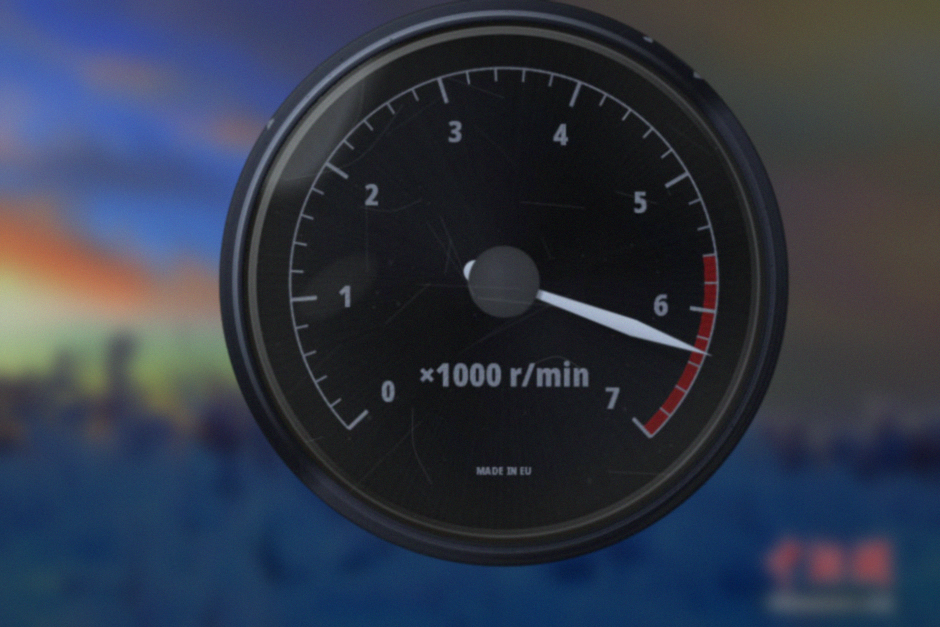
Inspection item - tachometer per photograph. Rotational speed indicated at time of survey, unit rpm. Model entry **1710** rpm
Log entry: **6300** rpm
